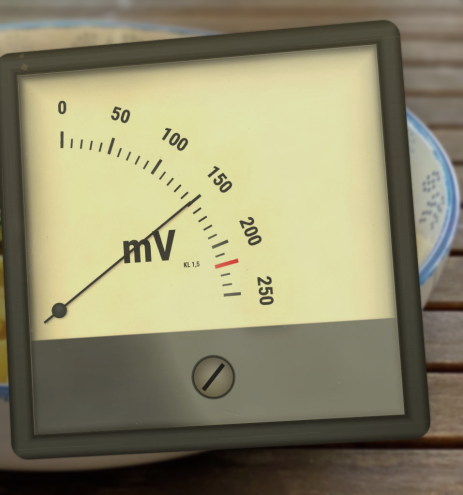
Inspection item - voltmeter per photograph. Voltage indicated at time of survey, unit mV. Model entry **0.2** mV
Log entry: **150** mV
